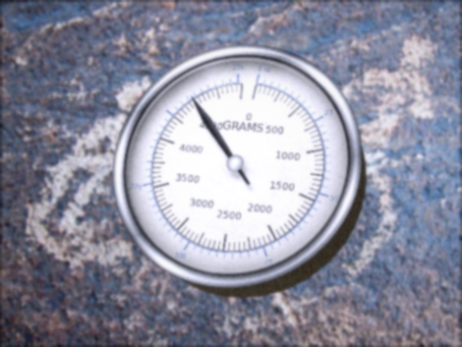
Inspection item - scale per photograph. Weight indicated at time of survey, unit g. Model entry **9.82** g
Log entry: **4500** g
